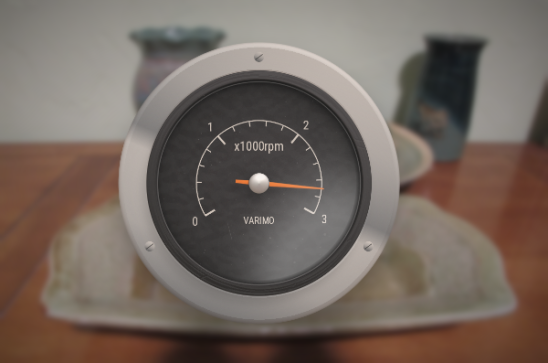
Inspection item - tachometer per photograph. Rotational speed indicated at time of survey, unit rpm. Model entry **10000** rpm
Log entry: **2700** rpm
